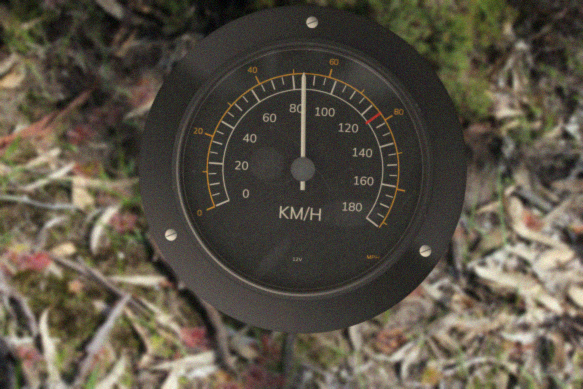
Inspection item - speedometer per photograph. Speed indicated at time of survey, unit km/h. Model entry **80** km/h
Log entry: **85** km/h
